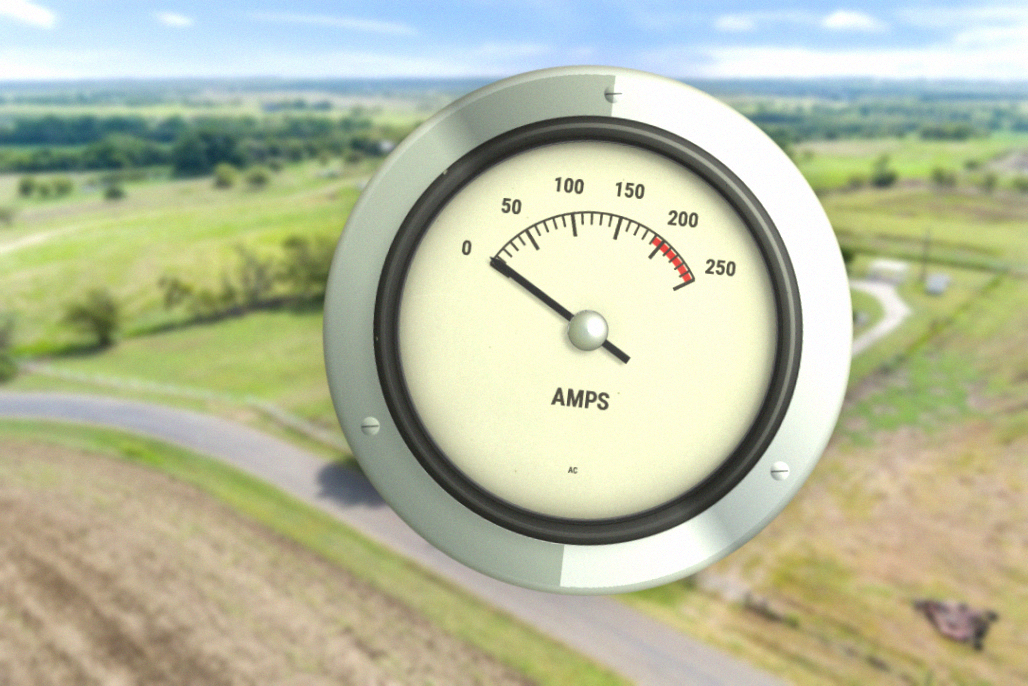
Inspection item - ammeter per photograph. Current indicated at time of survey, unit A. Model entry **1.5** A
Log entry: **5** A
